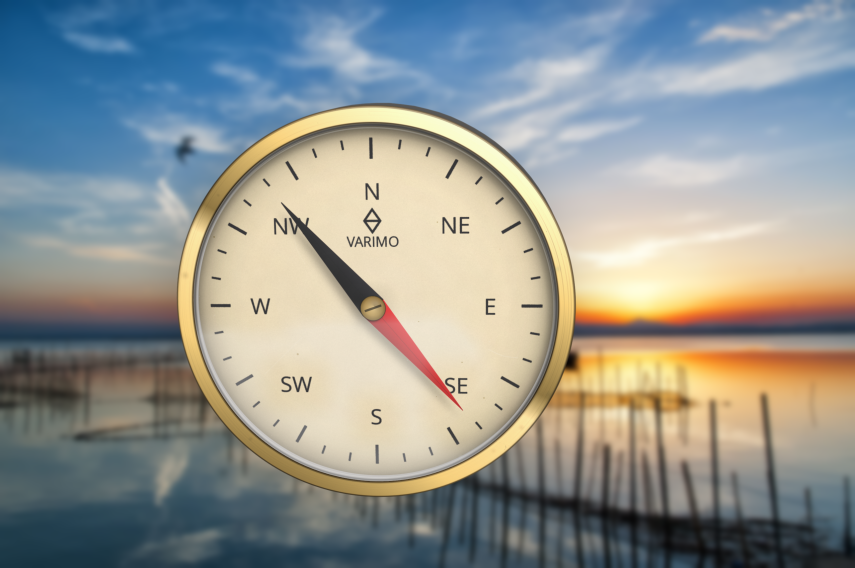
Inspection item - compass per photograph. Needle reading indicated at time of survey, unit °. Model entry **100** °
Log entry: **140** °
